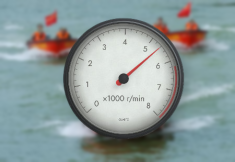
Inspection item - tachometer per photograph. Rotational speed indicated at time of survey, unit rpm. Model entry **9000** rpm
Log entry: **5400** rpm
